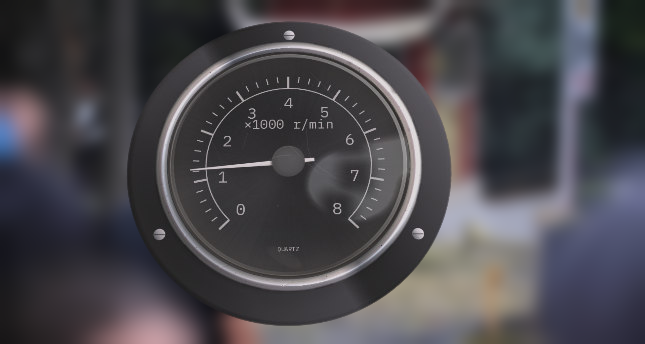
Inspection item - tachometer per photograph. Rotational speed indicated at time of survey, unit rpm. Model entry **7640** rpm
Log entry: **1200** rpm
